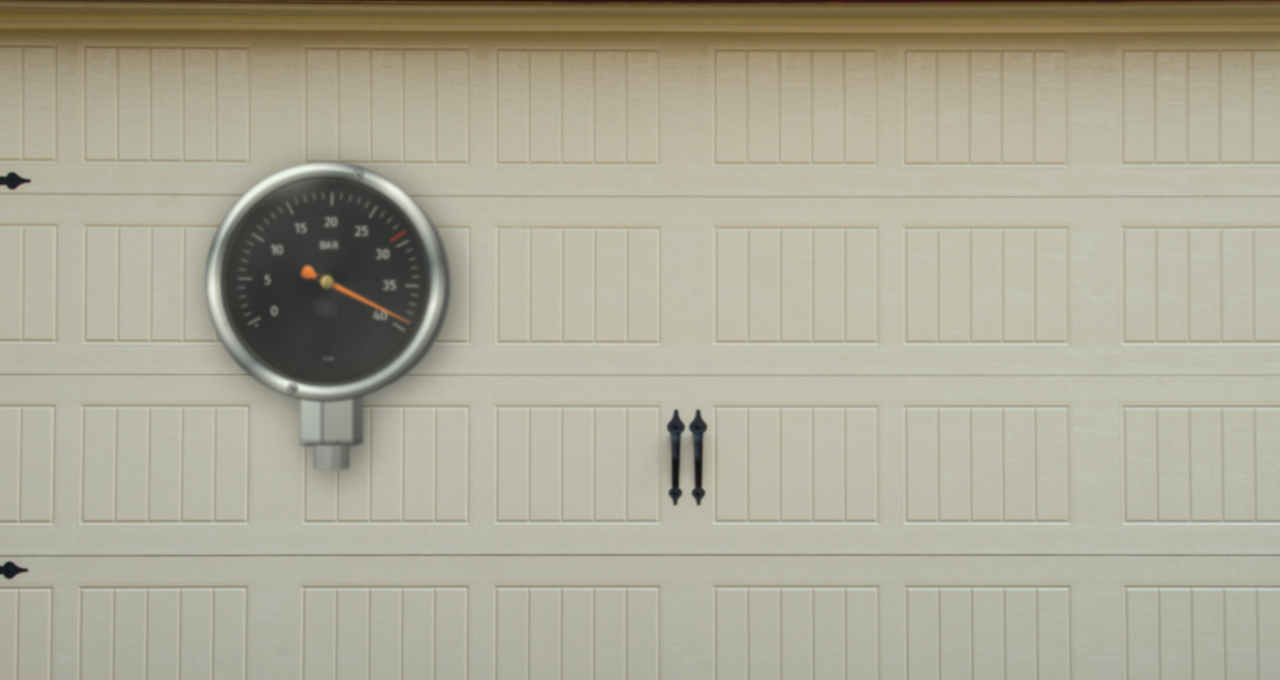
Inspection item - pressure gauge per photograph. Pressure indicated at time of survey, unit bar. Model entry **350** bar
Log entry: **39** bar
